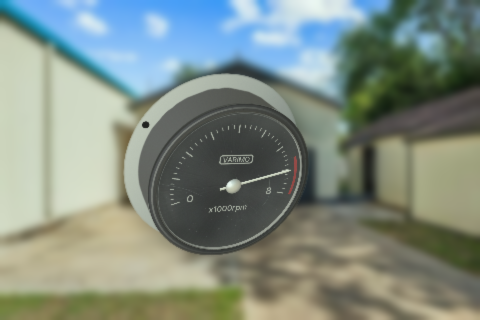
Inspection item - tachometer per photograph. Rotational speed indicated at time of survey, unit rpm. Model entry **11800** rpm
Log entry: **7000** rpm
